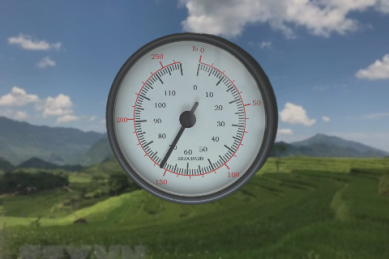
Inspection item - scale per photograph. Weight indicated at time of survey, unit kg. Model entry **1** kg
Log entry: **70** kg
